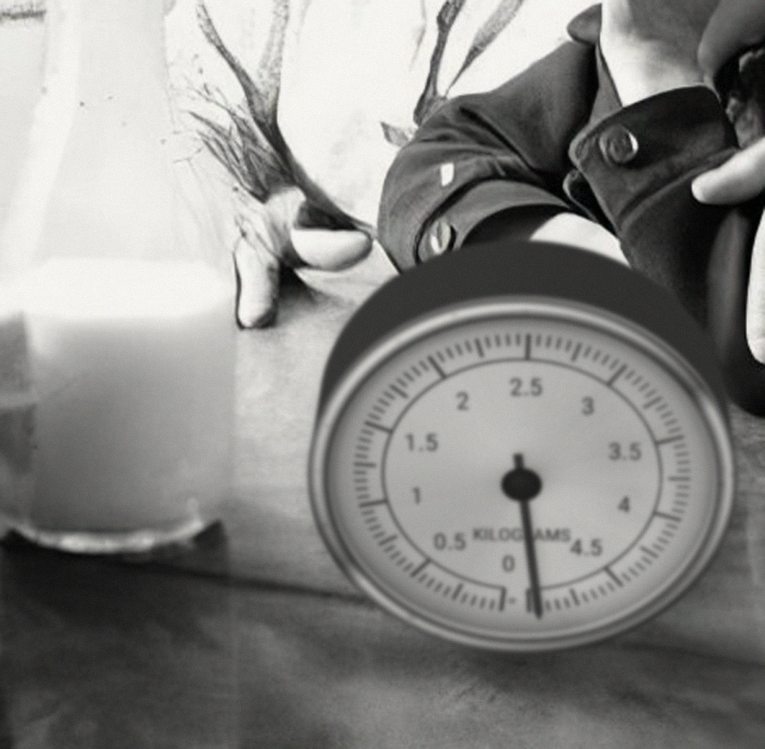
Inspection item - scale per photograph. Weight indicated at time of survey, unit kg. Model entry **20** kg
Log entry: **4.95** kg
